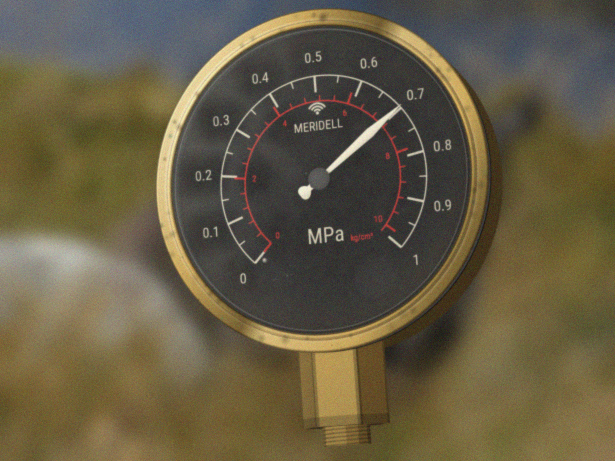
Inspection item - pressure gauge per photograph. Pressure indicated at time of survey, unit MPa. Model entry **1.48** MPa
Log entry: **0.7** MPa
